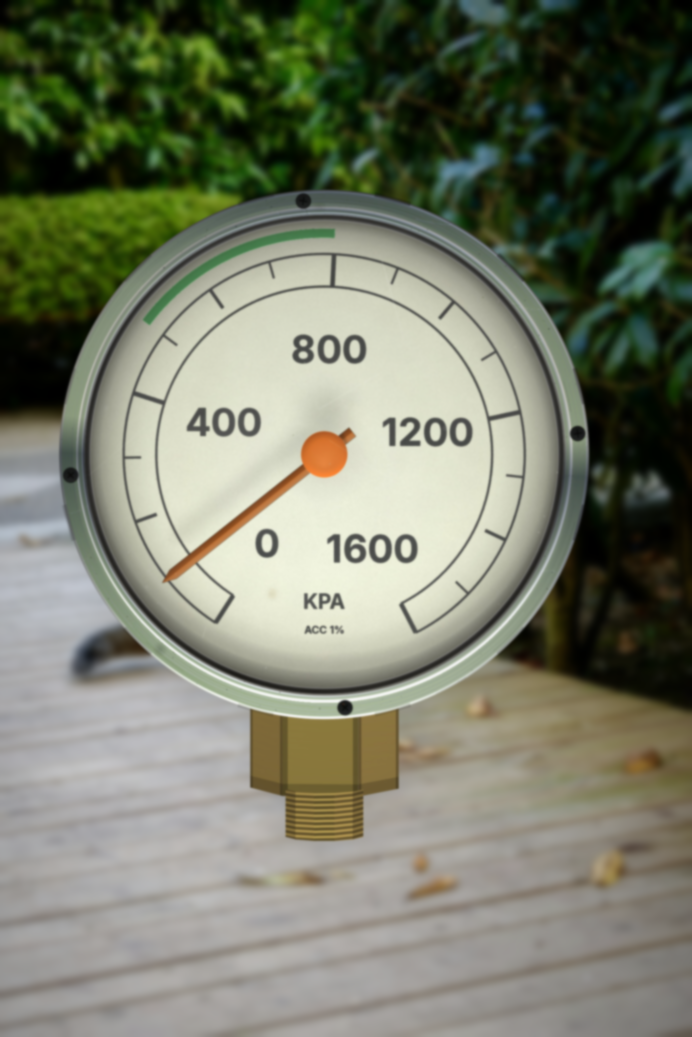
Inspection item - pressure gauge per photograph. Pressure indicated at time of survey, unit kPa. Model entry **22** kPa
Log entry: **100** kPa
